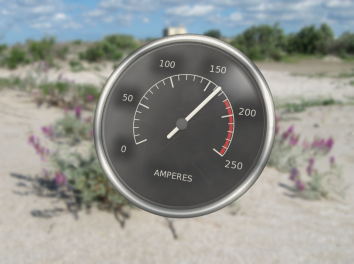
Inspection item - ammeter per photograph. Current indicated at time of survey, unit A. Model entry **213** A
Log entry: **165** A
